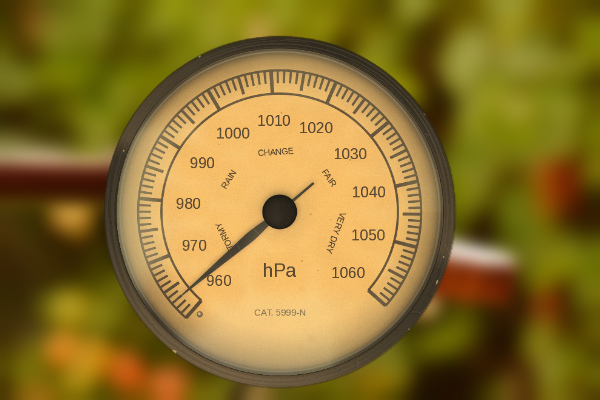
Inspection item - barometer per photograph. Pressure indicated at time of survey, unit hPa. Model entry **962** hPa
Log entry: **963** hPa
